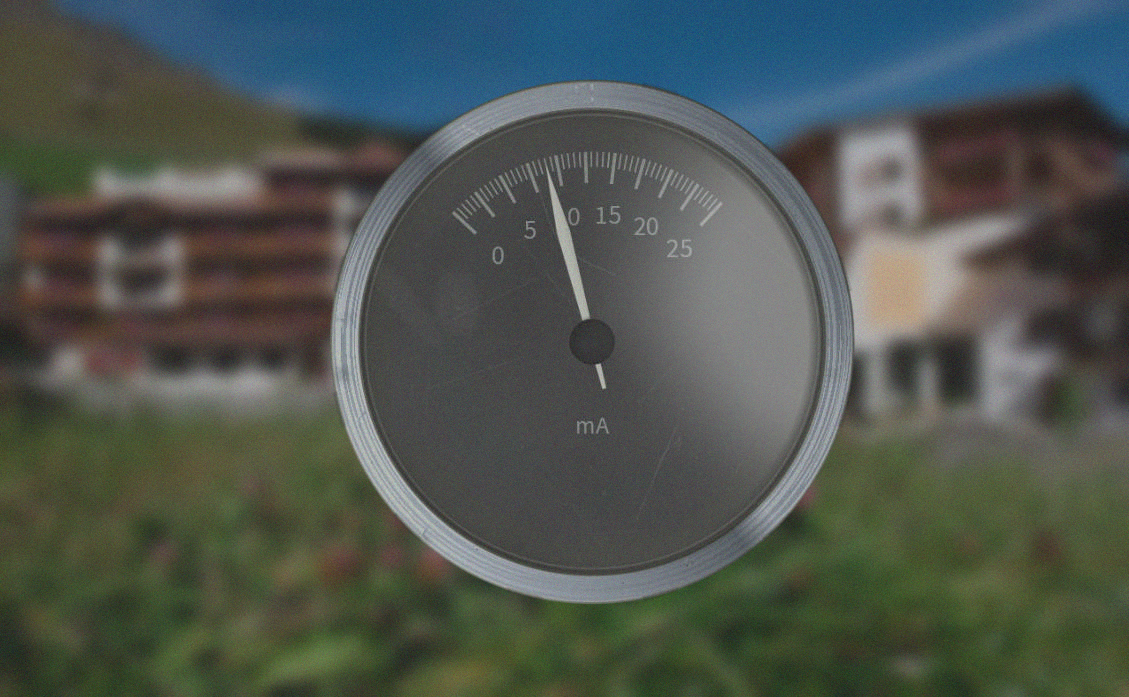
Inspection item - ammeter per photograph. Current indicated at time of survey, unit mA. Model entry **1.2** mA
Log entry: **9** mA
